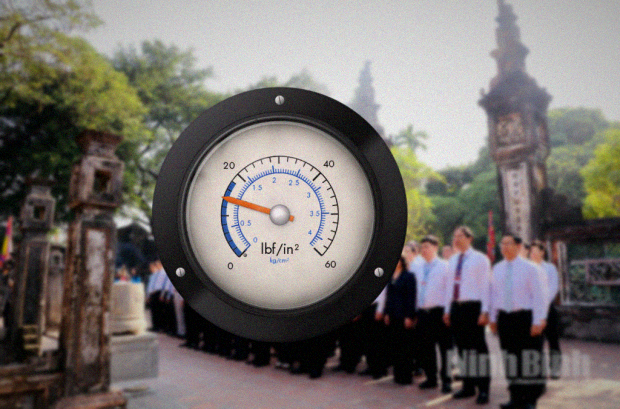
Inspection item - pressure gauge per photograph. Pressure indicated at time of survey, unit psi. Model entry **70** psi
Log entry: **14** psi
